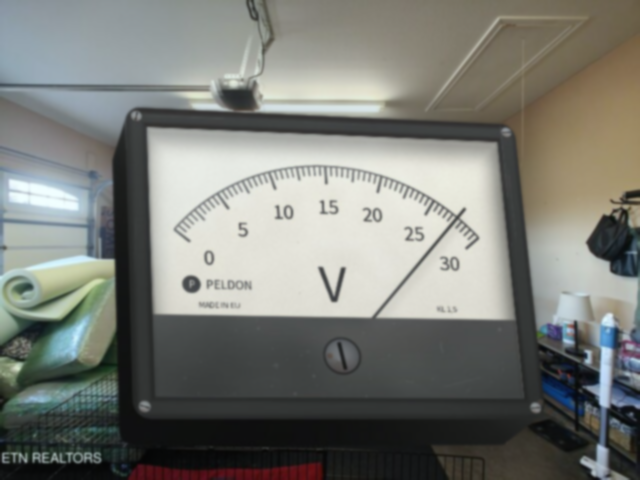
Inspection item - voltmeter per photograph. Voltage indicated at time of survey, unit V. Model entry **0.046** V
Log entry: **27.5** V
